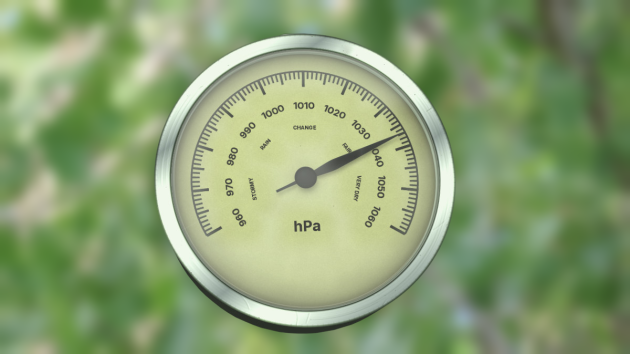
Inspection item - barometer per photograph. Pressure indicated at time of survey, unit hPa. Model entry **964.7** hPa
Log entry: **1037** hPa
